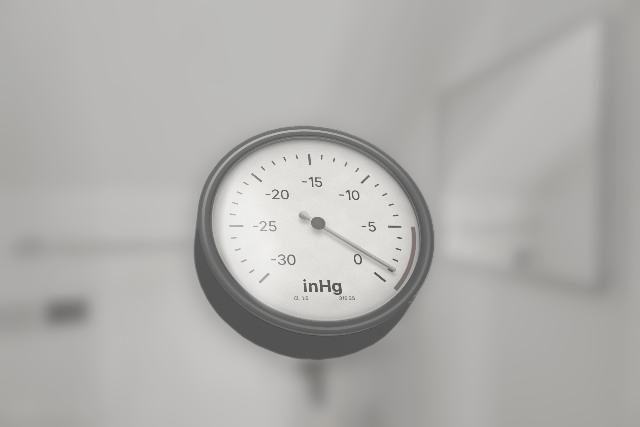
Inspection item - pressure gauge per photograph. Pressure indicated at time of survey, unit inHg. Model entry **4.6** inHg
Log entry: **-1** inHg
